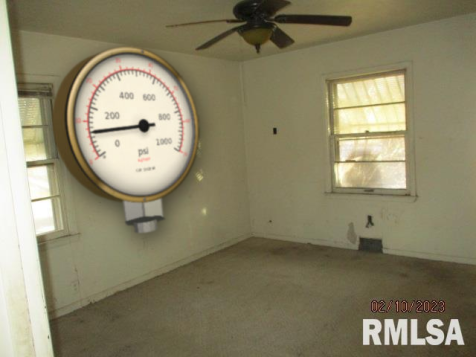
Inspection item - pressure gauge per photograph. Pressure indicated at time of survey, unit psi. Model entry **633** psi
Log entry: **100** psi
